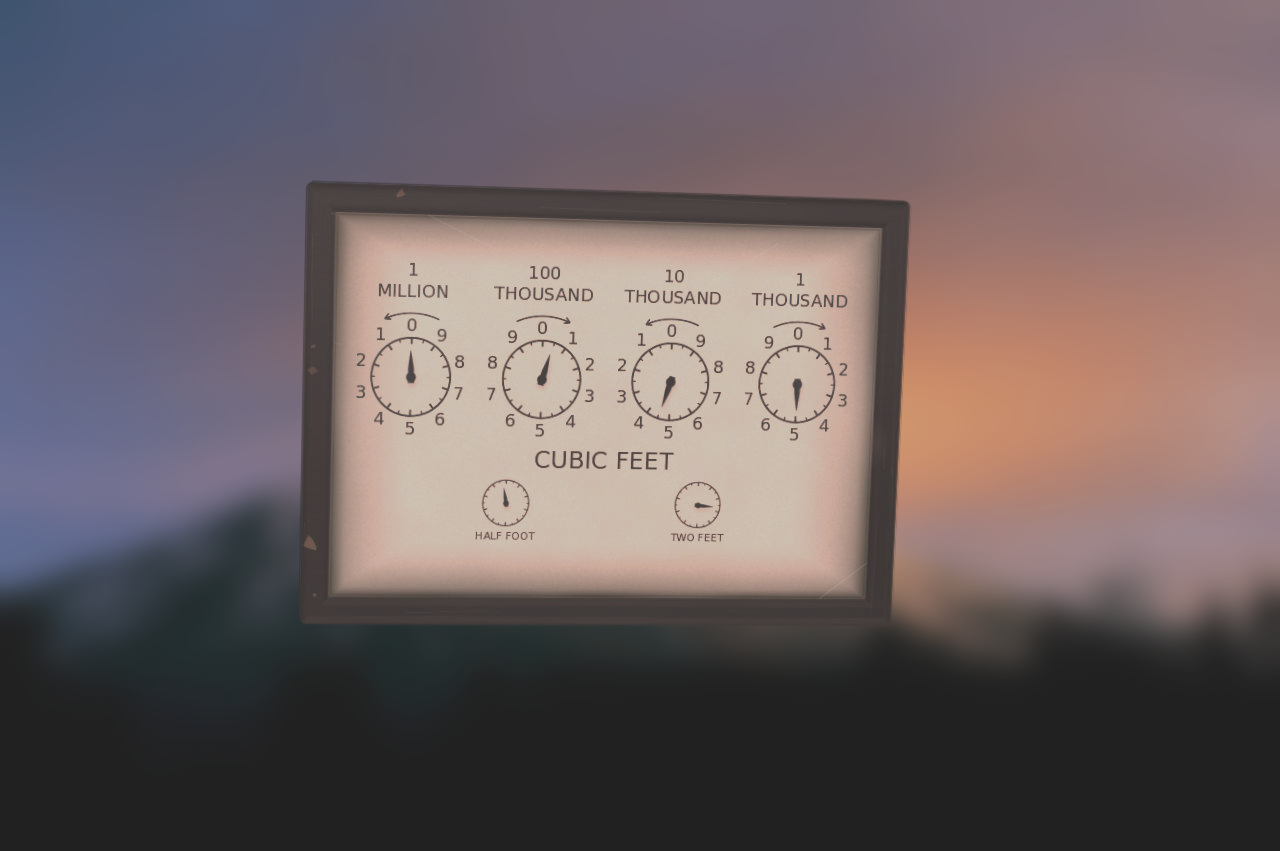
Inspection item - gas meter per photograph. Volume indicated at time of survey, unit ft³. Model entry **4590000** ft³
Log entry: **4500** ft³
